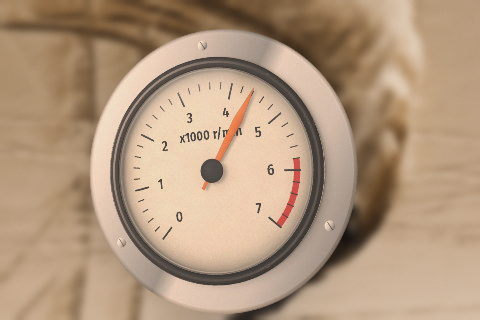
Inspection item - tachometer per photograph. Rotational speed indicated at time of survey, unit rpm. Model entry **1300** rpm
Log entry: **4400** rpm
